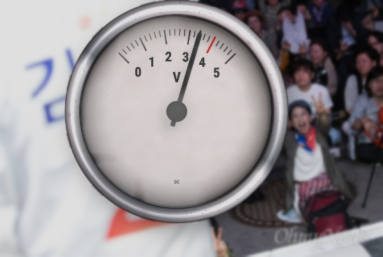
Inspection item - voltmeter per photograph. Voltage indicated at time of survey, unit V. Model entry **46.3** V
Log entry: **3.4** V
